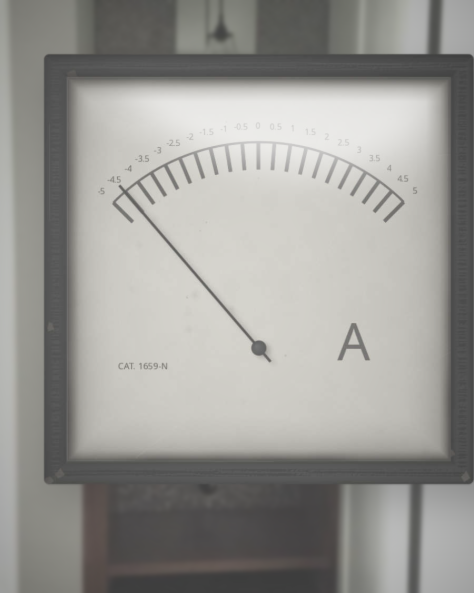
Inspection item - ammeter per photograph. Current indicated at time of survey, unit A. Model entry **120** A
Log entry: **-4.5** A
